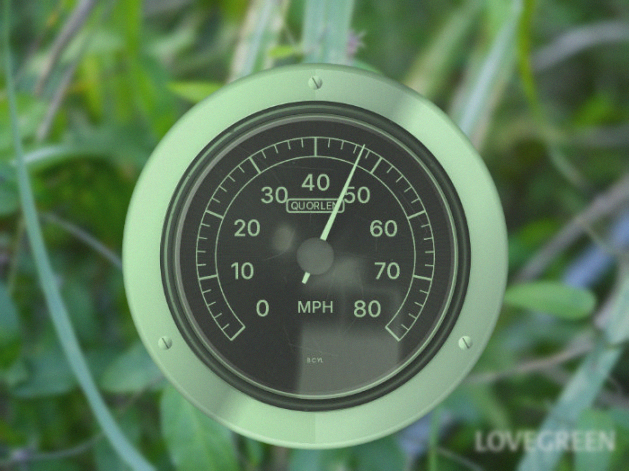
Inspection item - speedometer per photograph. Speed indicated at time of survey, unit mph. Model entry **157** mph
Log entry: **47** mph
